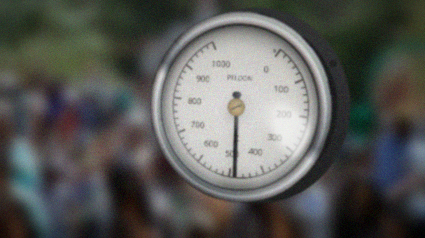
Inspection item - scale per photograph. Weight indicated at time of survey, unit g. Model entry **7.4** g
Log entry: **480** g
